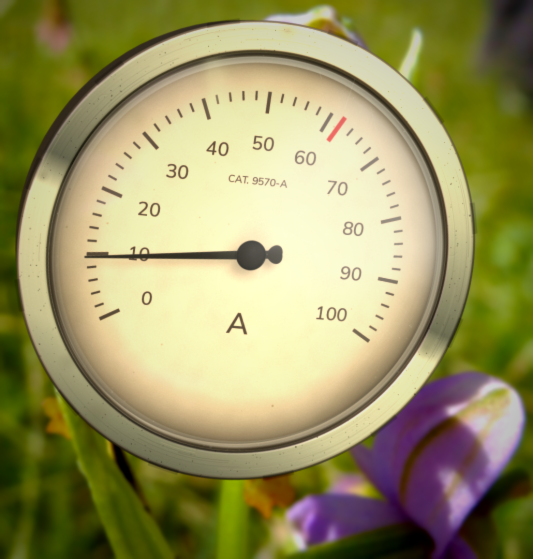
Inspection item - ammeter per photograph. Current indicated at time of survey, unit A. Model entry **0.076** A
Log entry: **10** A
